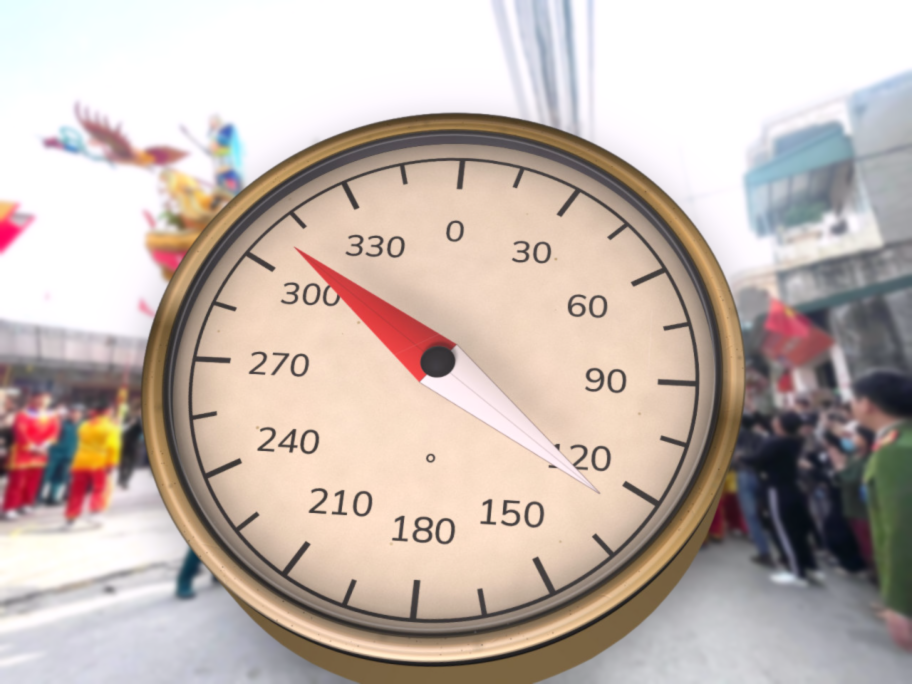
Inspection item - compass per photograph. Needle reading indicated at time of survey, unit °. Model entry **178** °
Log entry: **307.5** °
